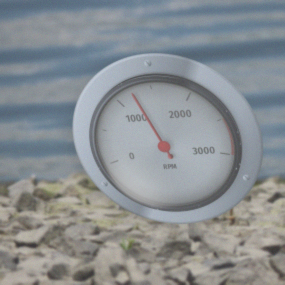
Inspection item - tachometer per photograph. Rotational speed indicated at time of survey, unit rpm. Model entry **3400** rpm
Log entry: **1250** rpm
